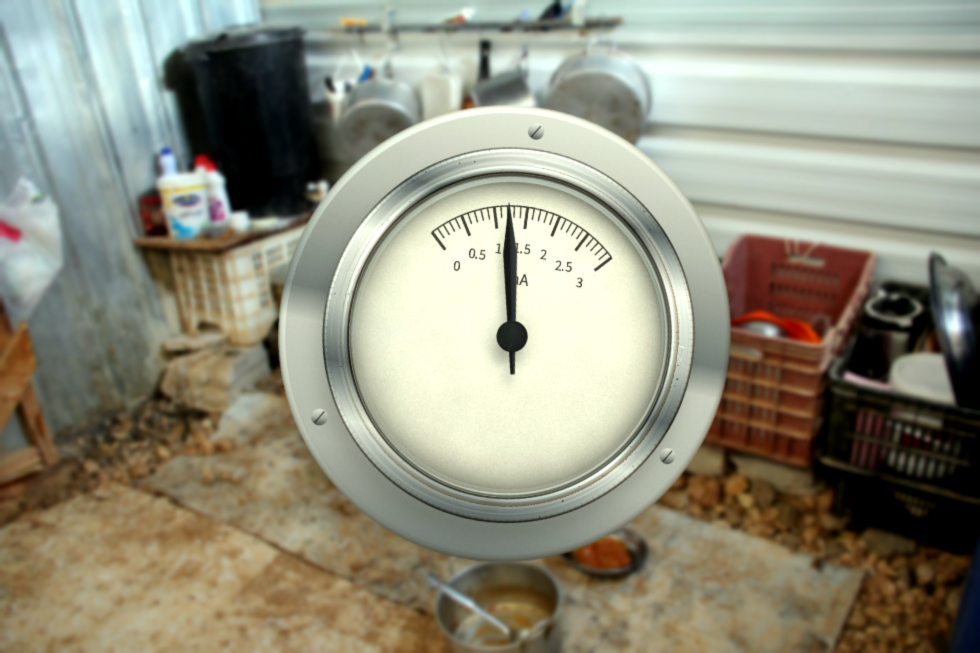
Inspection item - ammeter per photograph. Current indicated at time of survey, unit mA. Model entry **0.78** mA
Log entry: **1.2** mA
